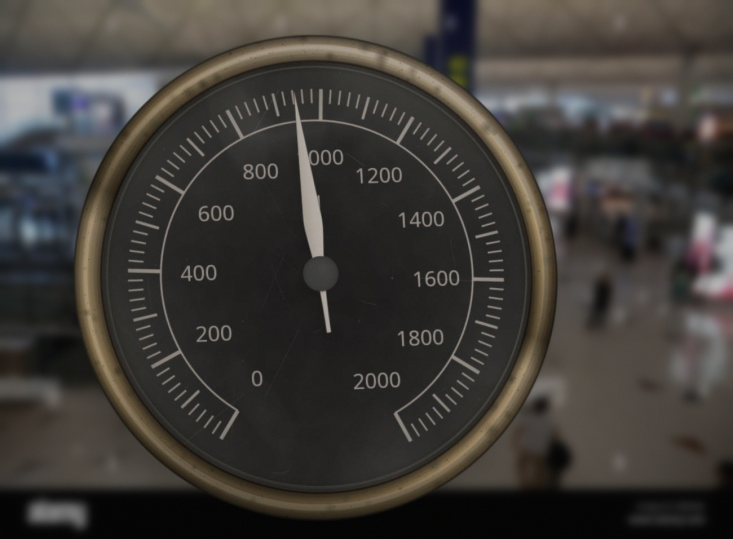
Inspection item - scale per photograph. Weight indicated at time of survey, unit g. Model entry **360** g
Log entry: **940** g
